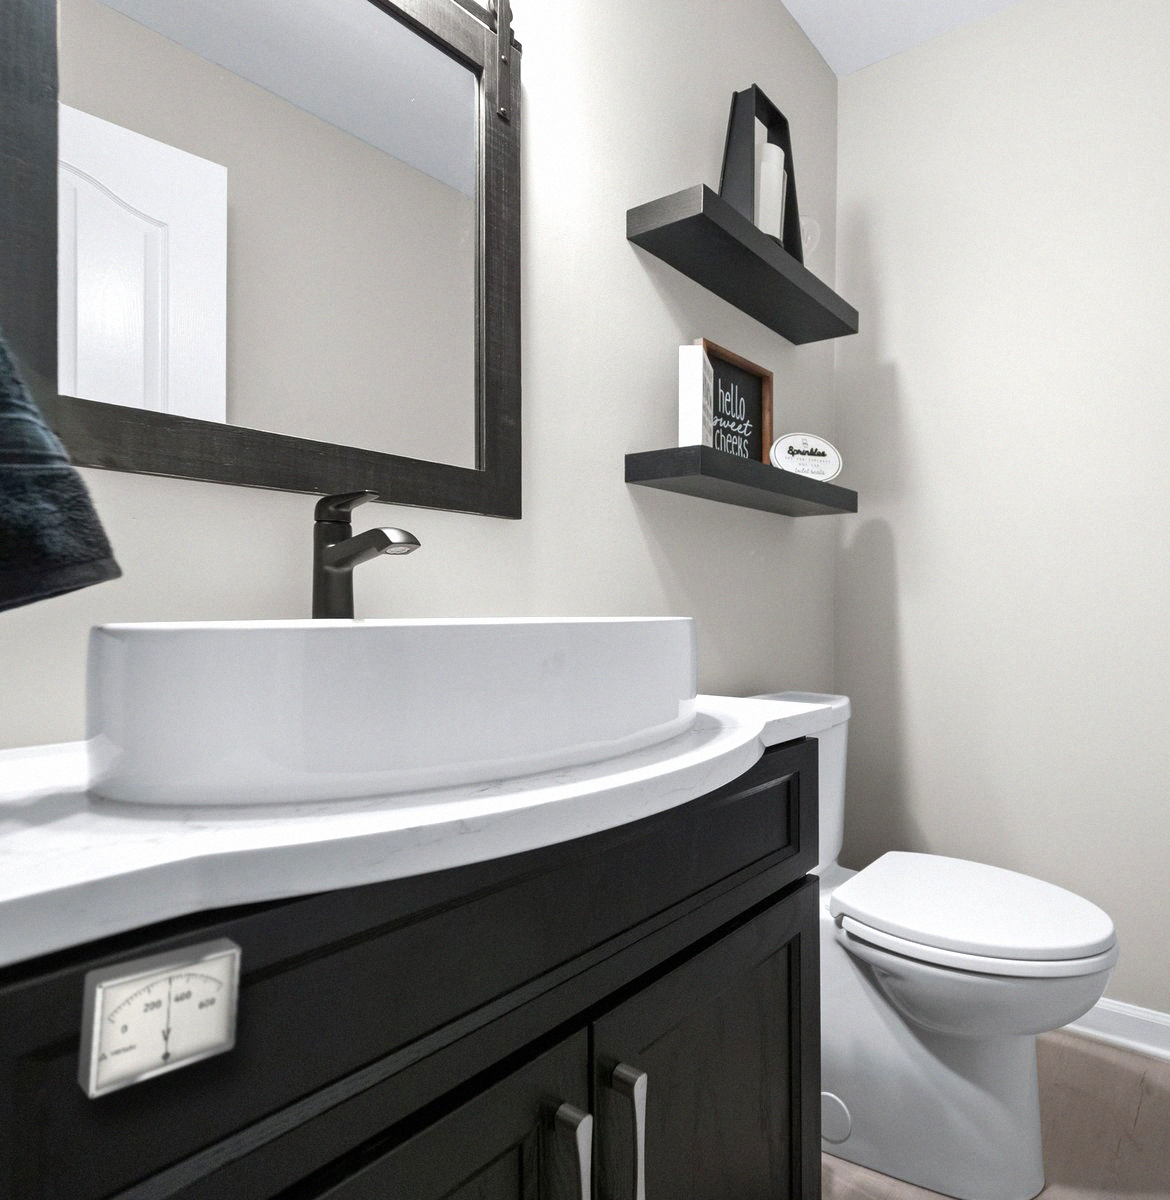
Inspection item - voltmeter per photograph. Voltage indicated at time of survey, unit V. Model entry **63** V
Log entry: **300** V
